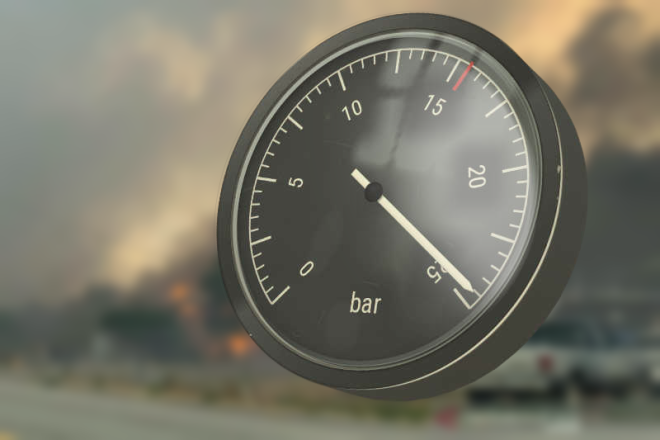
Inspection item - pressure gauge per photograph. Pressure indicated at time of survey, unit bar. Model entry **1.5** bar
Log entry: **24.5** bar
